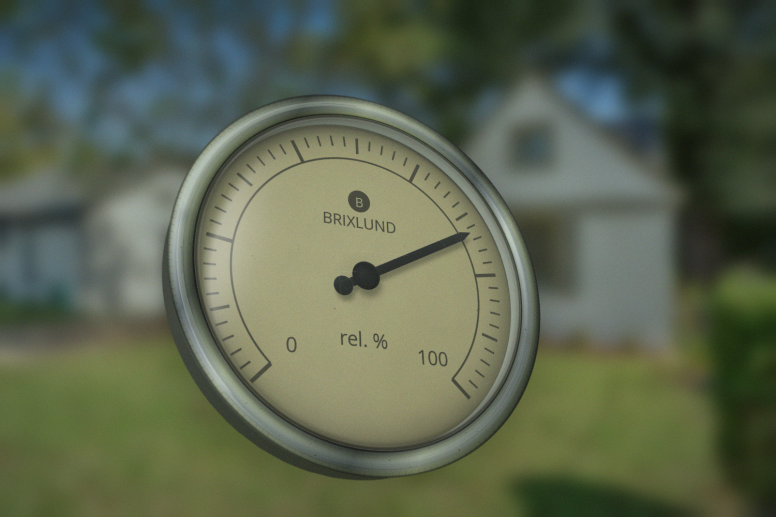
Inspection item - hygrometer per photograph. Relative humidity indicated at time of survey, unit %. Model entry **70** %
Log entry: **73** %
